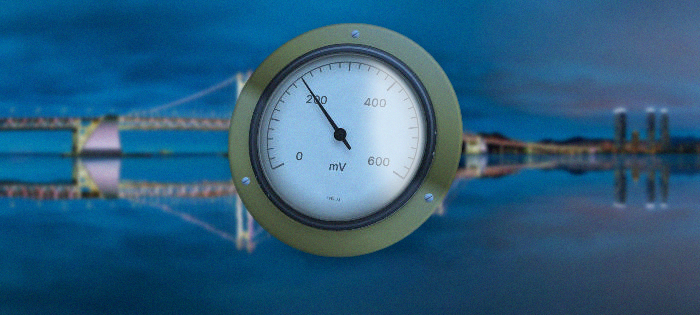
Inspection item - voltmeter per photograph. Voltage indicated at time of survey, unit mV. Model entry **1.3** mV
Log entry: **200** mV
